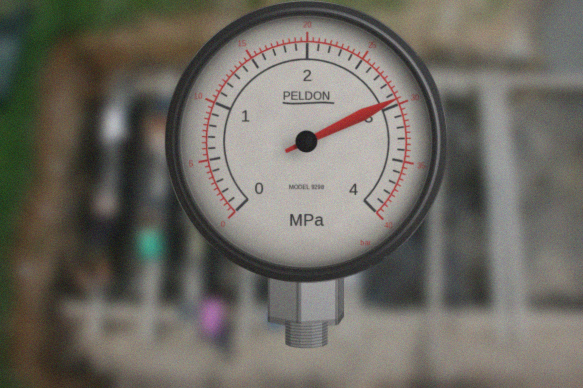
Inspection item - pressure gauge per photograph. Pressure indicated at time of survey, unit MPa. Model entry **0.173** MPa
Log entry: **2.95** MPa
